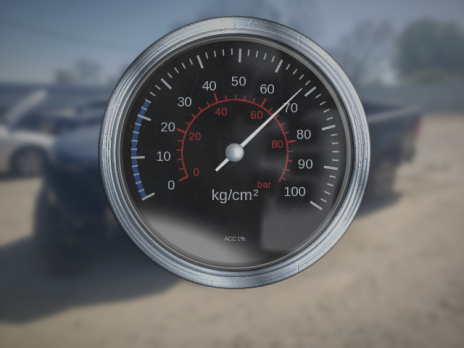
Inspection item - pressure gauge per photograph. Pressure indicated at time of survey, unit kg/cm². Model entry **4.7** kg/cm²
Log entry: **68** kg/cm²
